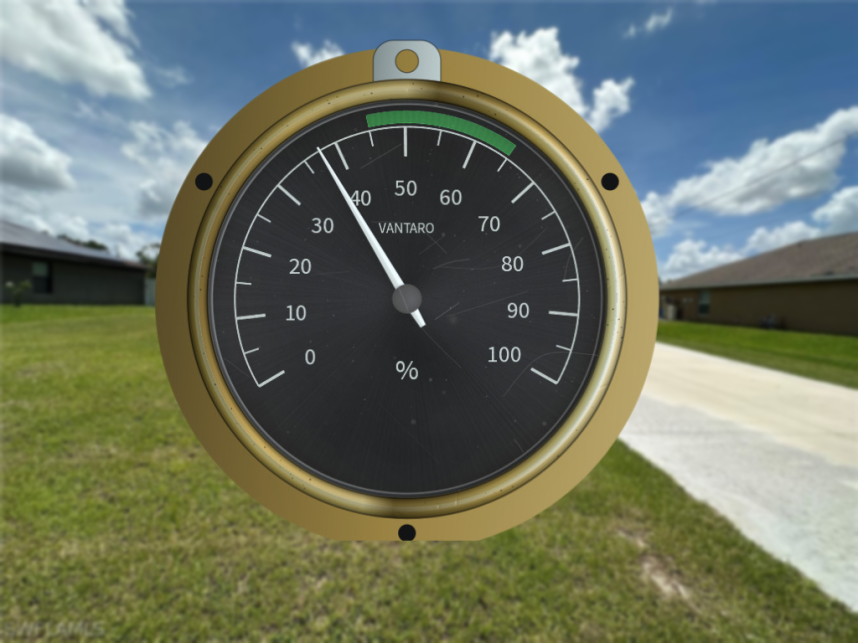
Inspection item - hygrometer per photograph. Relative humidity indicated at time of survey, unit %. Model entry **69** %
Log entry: **37.5** %
